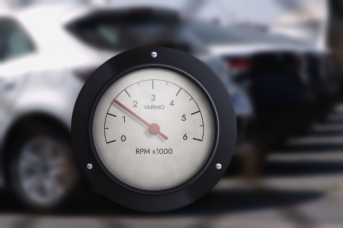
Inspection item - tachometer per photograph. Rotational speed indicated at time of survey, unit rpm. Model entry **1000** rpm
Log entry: **1500** rpm
